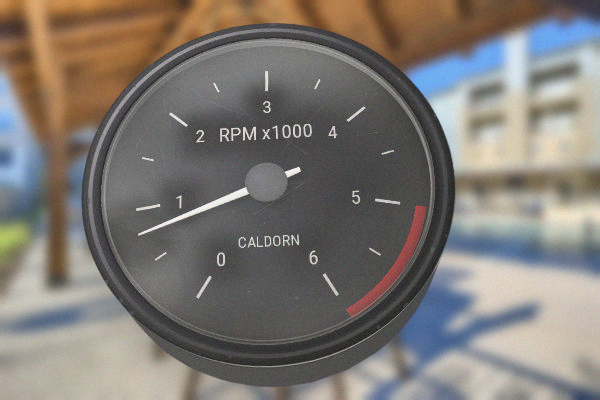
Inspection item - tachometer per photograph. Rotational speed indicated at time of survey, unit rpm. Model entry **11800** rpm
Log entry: **750** rpm
